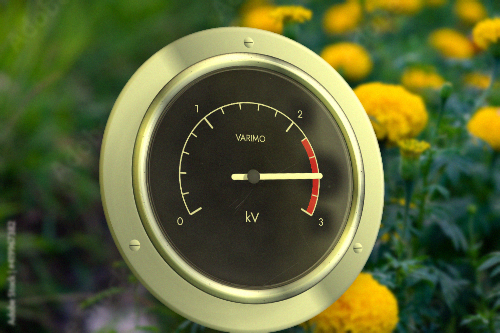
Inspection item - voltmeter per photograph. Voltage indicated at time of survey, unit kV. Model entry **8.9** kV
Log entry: **2.6** kV
